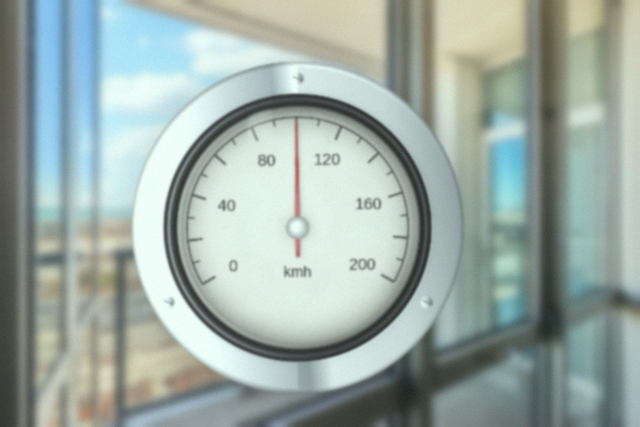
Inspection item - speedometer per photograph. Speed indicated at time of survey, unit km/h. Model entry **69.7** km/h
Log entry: **100** km/h
